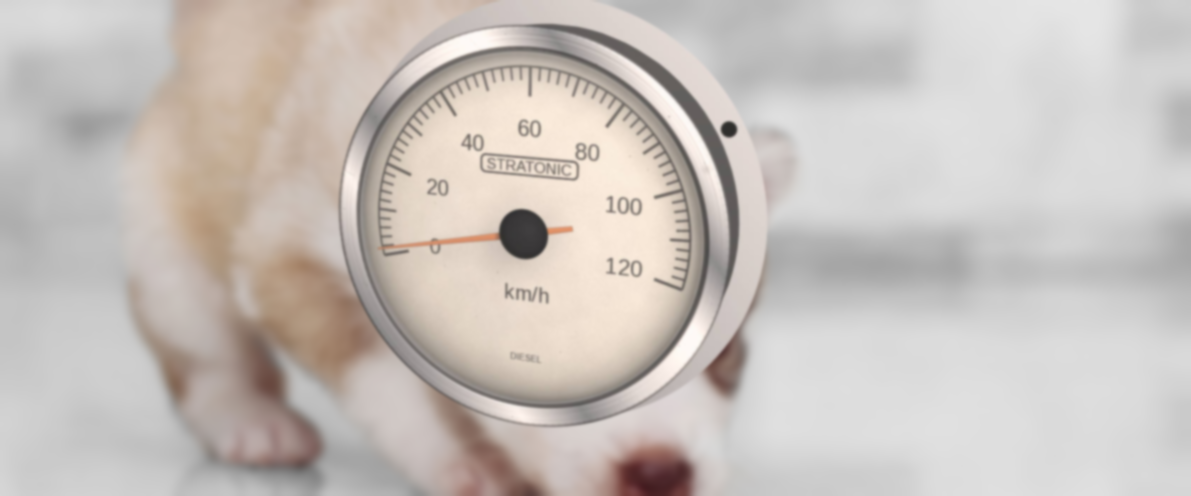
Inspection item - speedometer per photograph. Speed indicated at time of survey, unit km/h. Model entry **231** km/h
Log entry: **2** km/h
